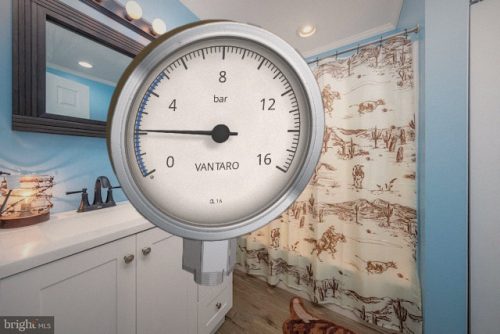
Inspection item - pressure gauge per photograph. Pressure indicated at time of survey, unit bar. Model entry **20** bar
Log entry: **2.2** bar
